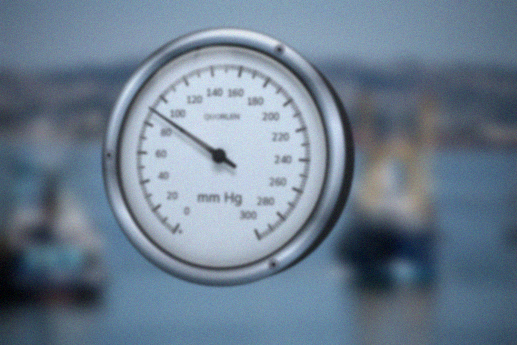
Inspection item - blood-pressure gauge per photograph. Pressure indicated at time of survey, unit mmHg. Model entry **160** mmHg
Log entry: **90** mmHg
